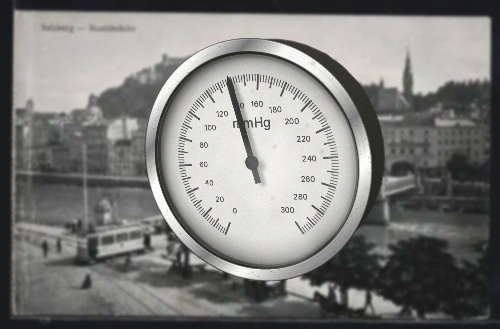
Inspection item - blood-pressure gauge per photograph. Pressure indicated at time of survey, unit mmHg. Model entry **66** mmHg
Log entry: **140** mmHg
